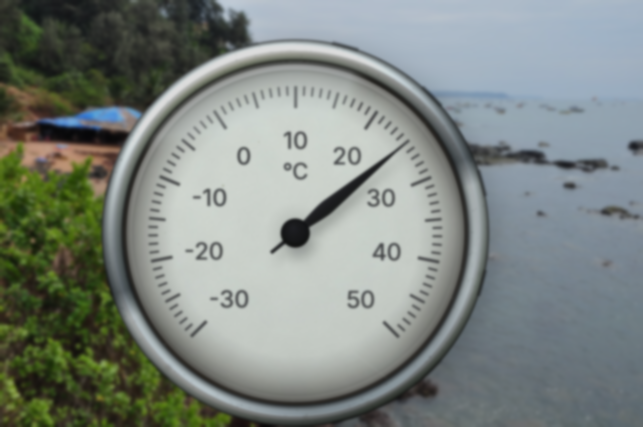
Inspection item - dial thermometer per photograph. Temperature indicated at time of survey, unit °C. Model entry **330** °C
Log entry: **25** °C
